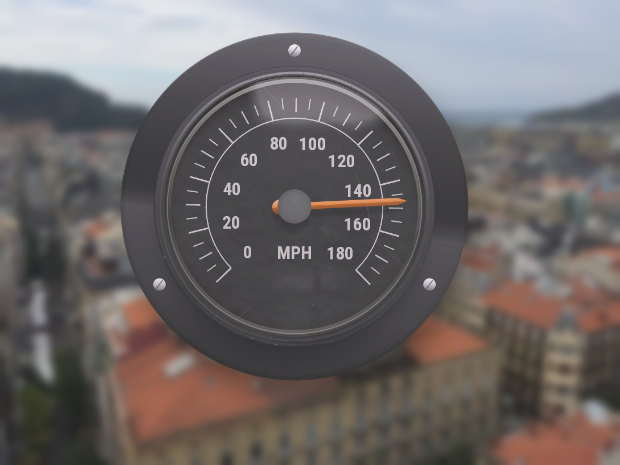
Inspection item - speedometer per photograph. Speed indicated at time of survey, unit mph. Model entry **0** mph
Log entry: **147.5** mph
